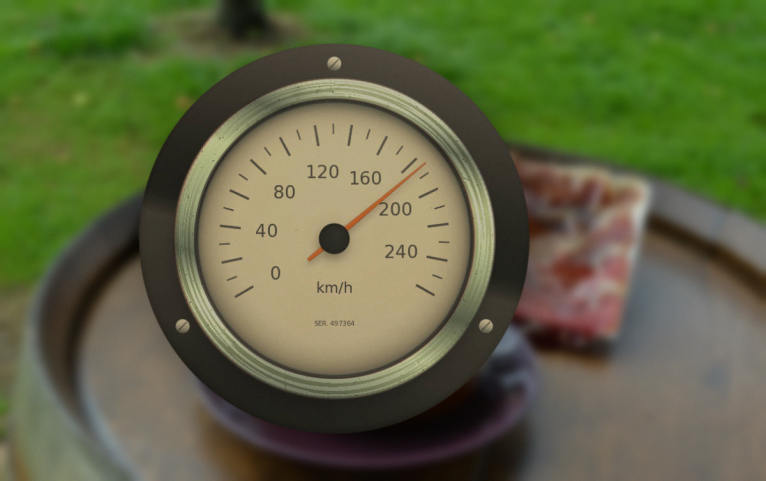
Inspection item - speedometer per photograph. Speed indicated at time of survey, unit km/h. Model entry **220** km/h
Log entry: **185** km/h
